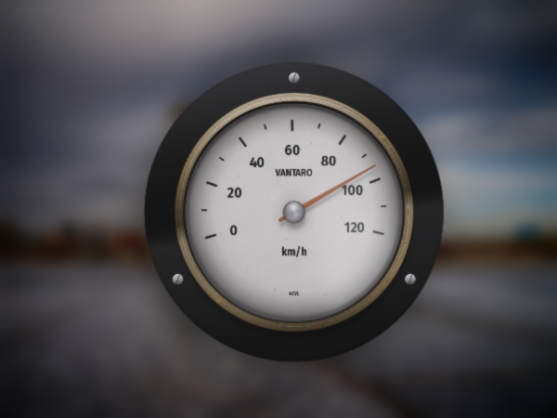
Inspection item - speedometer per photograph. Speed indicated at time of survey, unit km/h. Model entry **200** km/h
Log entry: **95** km/h
